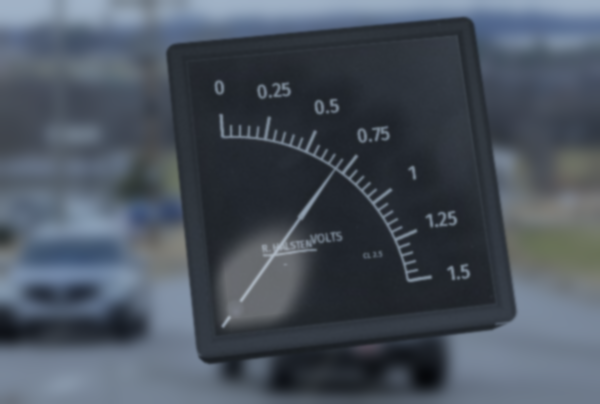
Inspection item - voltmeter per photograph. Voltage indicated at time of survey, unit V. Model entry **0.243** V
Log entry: **0.7** V
